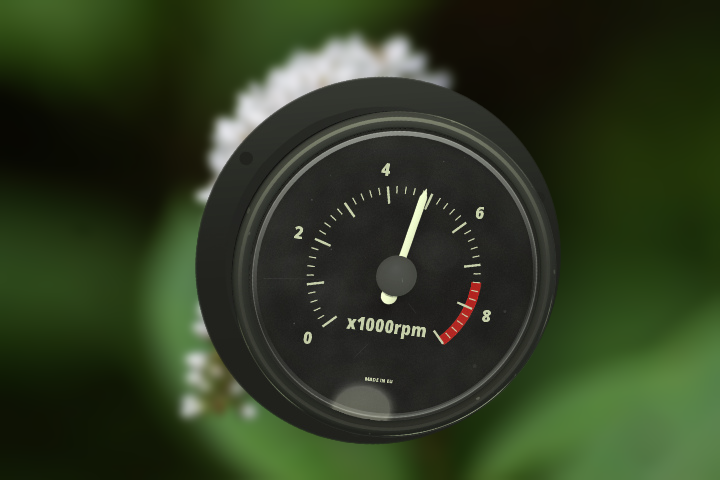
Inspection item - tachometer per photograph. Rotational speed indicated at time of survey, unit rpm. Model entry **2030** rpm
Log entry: **4800** rpm
